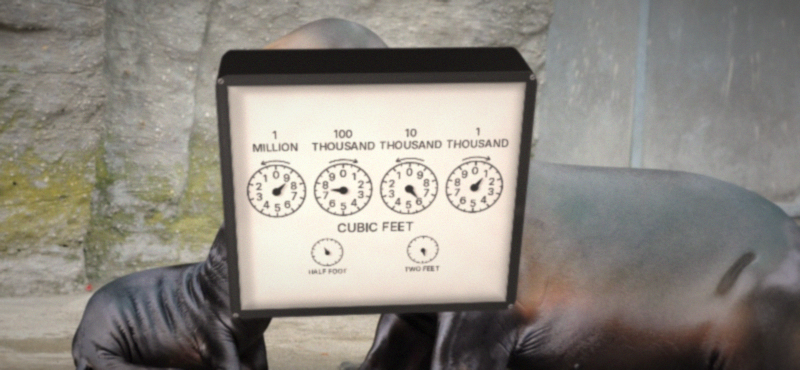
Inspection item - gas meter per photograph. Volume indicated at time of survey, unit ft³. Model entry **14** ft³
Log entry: **876100** ft³
